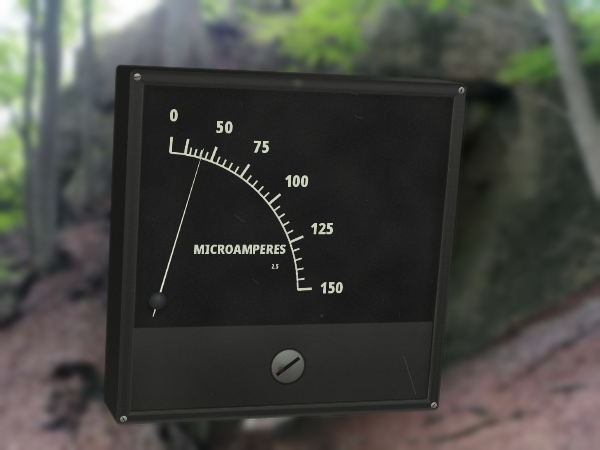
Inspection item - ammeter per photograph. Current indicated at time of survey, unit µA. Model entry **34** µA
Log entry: **40** µA
